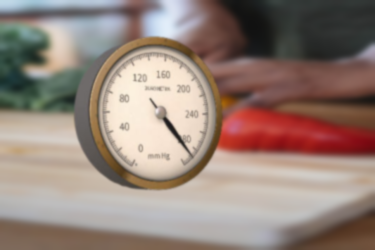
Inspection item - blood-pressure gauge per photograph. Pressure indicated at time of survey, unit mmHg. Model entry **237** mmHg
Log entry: **290** mmHg
